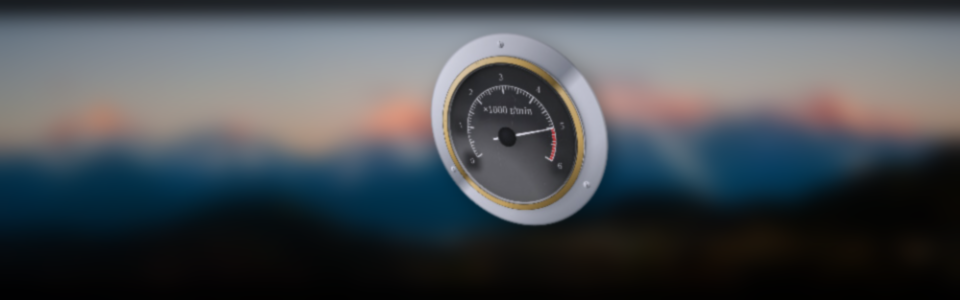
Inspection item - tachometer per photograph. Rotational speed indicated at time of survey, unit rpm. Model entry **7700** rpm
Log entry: **5000** rpm
